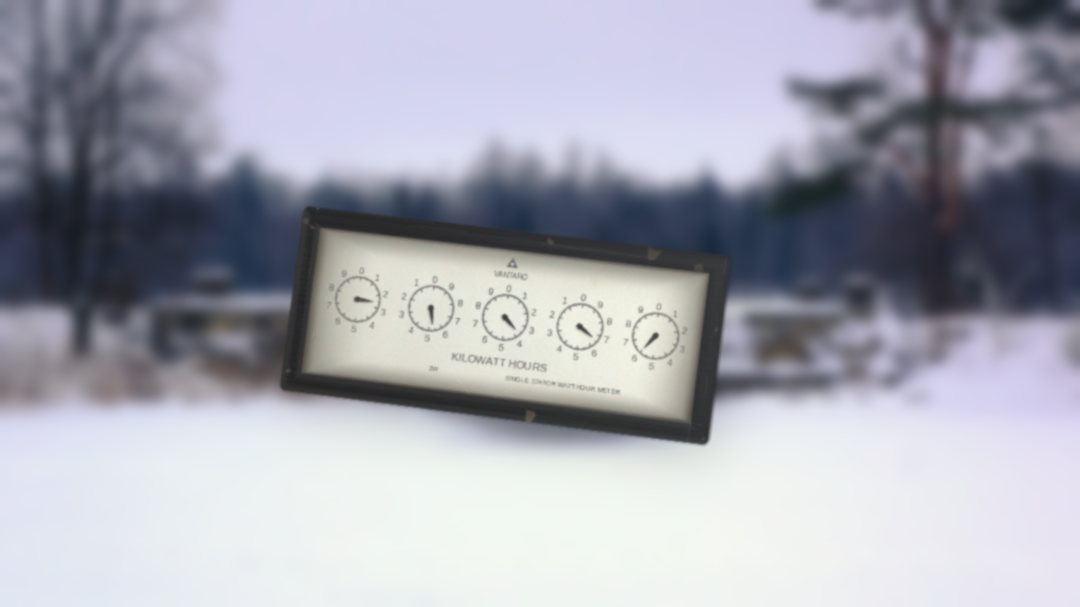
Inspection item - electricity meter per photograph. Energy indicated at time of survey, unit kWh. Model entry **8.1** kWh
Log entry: **25366** kWh
